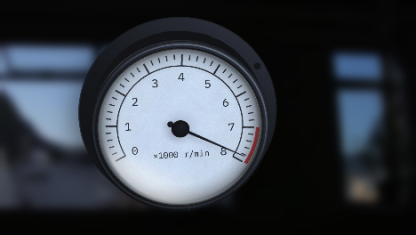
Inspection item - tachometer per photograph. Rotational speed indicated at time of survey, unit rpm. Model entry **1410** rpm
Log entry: **7800** rpm
